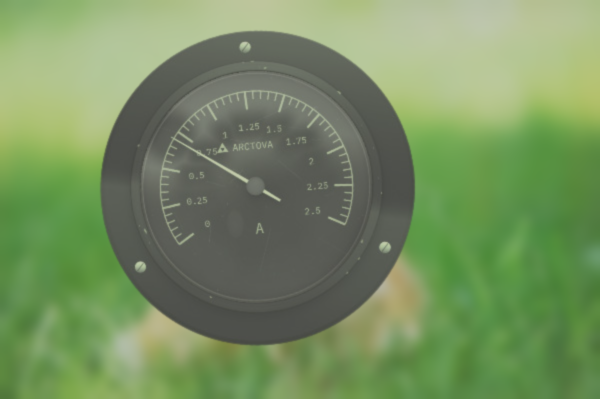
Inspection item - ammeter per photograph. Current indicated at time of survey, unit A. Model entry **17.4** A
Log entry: **0.7** A
